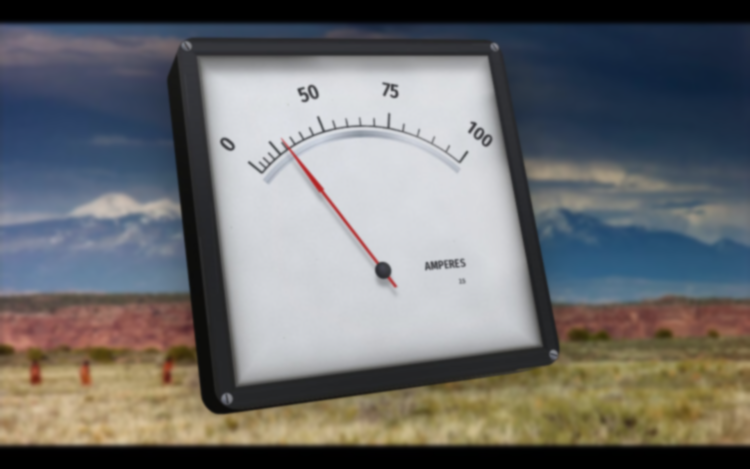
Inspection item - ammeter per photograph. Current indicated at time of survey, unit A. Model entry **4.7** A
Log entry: **30** A
